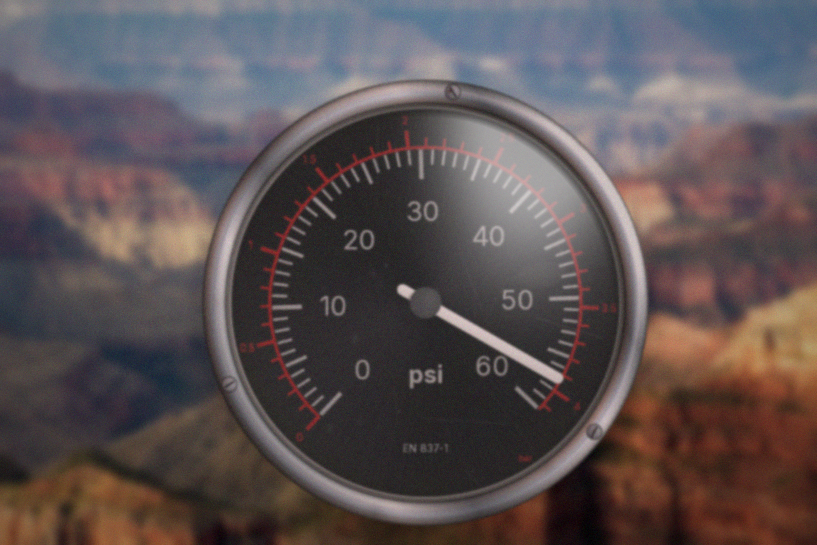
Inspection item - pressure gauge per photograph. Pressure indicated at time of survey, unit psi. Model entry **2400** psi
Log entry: **57** psi
